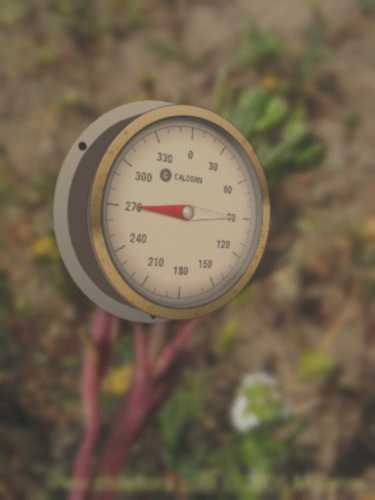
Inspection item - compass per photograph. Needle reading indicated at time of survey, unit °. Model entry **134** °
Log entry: **270** °
